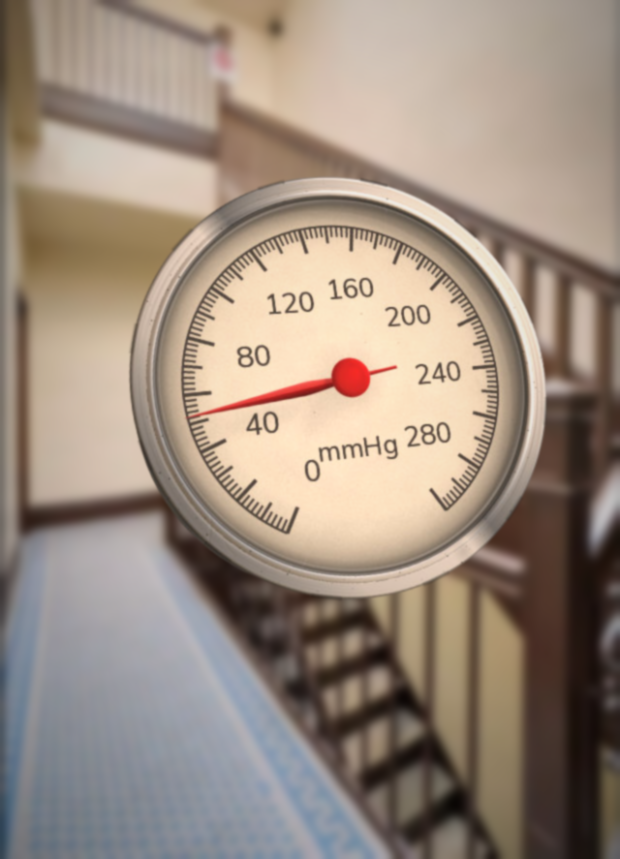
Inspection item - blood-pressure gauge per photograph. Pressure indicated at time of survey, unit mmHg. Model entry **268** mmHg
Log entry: **52** mmHg
